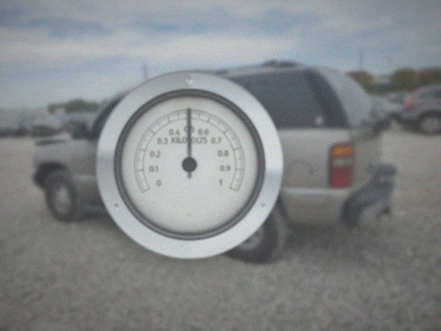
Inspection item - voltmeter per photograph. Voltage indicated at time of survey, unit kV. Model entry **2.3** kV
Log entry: **0.5** kV
